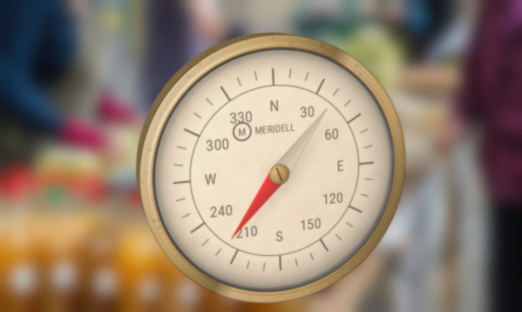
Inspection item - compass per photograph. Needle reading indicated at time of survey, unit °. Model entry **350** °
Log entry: **220** °
